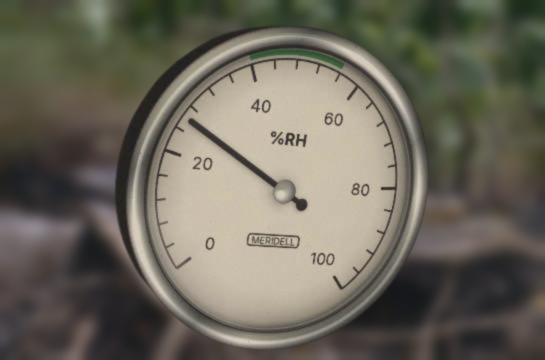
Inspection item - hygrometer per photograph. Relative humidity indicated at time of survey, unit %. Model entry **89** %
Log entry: **26** %
